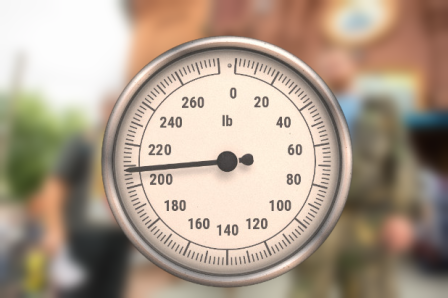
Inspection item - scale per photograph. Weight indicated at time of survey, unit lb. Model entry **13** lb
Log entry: **208** lb
